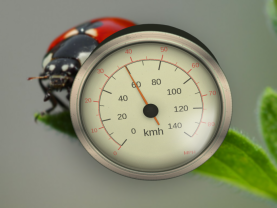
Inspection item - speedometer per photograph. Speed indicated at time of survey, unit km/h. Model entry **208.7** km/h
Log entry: **60** km/h
